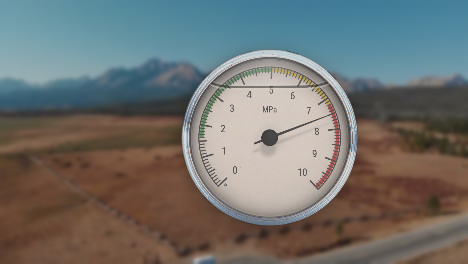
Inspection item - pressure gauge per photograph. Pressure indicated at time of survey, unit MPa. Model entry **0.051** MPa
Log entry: **7.5** MPa
